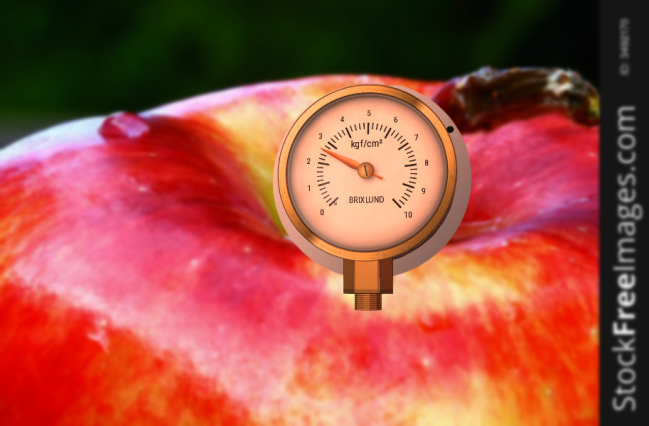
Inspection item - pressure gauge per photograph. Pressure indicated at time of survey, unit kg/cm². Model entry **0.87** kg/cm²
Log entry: **2.6** kg/cm²
